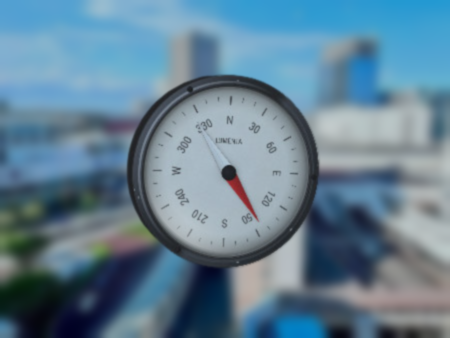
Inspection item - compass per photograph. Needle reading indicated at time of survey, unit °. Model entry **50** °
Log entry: **145** °
